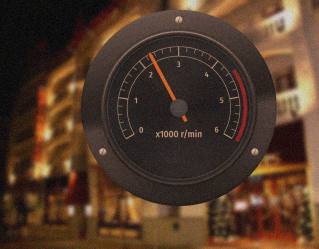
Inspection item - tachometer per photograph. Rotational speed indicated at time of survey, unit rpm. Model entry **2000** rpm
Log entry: **2300** rpm
